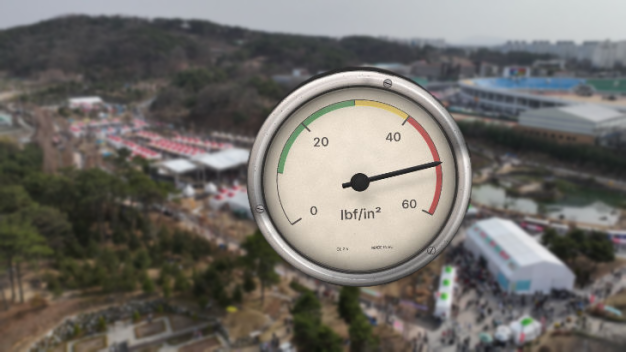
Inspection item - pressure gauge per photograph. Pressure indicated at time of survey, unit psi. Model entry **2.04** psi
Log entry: **50** psi
